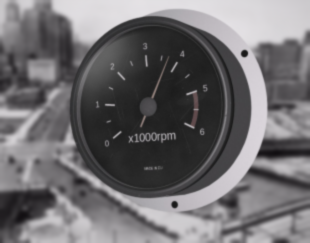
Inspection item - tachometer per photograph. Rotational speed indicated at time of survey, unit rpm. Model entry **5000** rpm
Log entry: **3750** rpm
